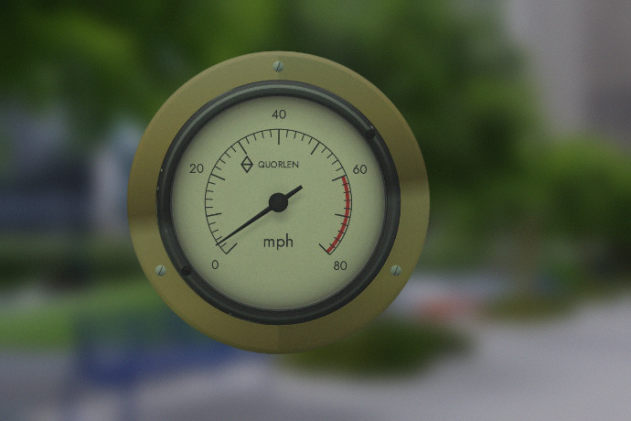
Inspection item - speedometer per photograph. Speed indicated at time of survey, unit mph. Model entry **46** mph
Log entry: **3** mph
